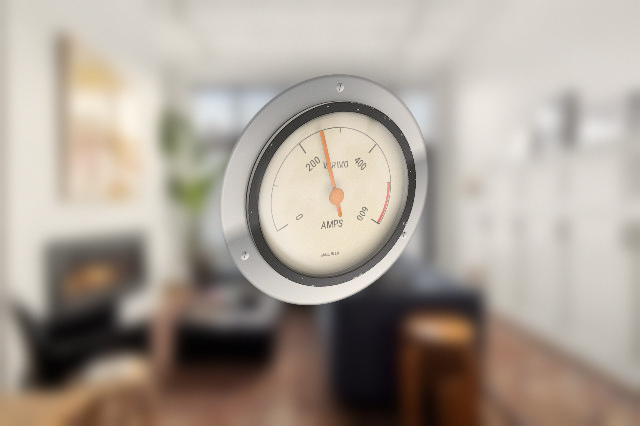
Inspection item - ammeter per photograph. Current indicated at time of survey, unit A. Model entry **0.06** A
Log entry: **250** A
